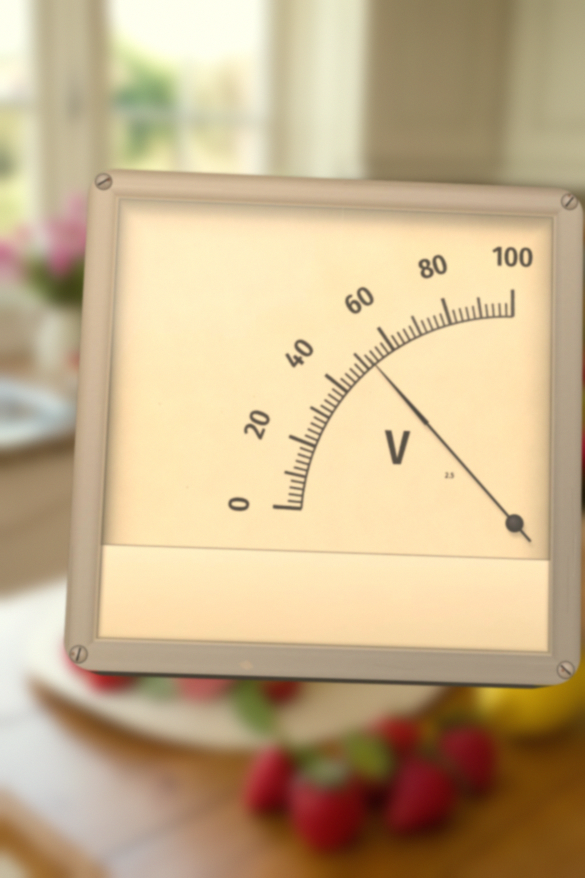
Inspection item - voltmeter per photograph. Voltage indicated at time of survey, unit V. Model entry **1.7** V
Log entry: **52** V
